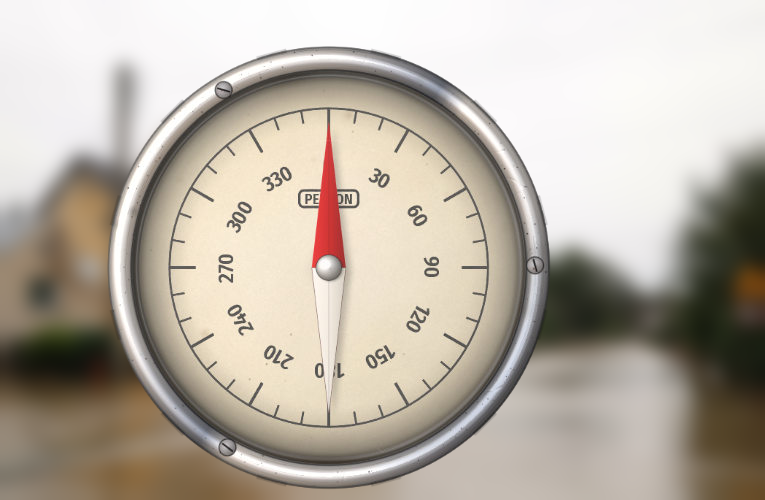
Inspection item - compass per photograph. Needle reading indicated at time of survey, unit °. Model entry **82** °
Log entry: **0** °
